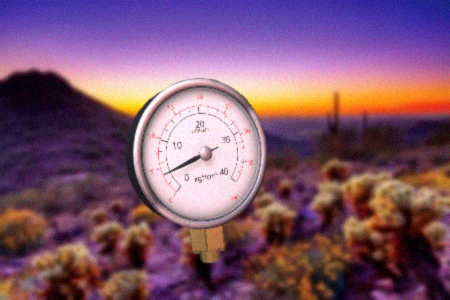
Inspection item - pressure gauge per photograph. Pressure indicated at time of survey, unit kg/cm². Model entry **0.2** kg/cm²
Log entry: **4** kg/cm²
